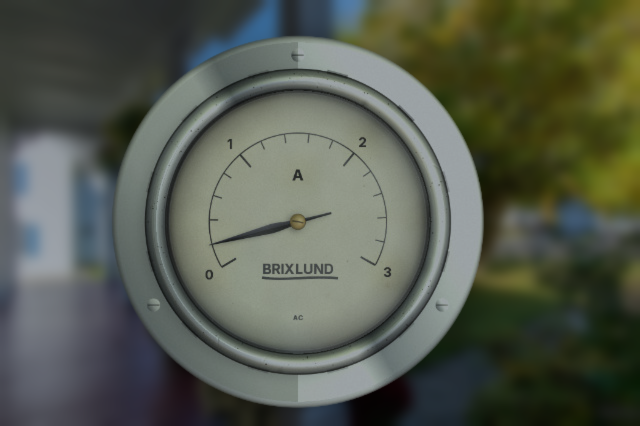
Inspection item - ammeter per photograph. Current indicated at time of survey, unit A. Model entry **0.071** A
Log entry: **0.2** A
